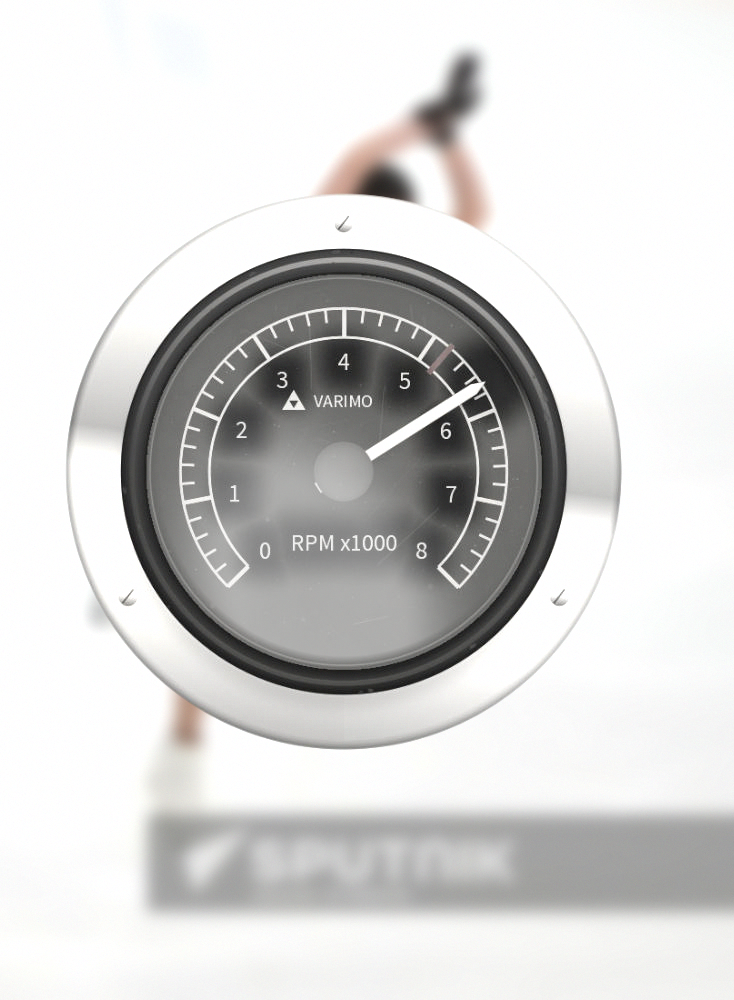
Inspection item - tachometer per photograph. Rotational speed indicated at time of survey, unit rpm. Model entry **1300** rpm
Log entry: **5700** rpm
